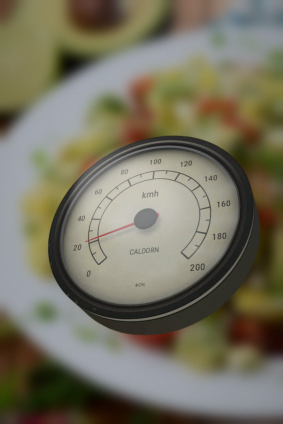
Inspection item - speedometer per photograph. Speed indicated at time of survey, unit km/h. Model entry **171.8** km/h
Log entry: **20** km/h
